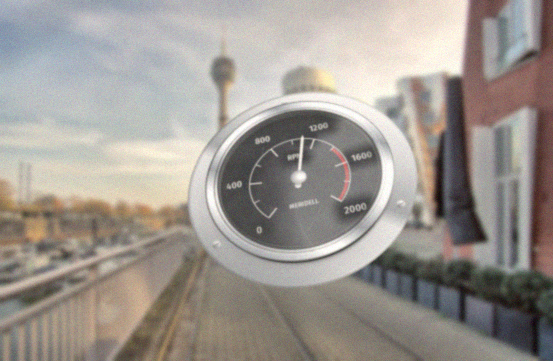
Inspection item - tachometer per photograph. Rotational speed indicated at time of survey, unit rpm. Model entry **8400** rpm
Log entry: **1100** rpm
